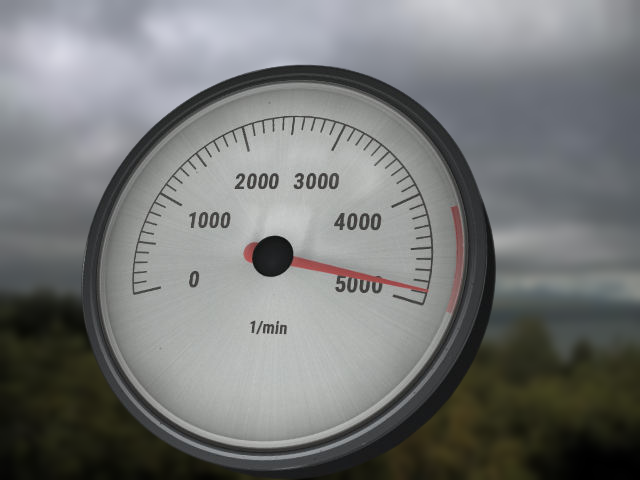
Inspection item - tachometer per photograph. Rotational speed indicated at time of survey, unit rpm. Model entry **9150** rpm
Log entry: **4900** rpm
